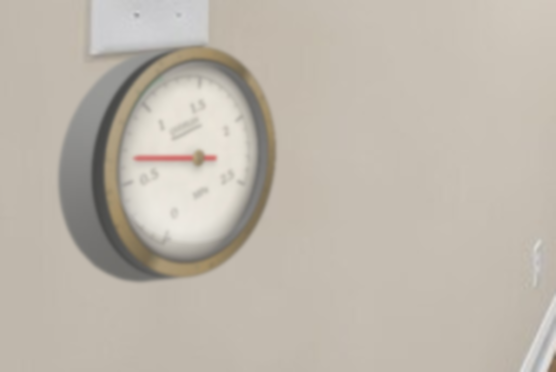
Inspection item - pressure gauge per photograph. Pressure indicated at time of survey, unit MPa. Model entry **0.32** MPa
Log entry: **0.65** MPa
